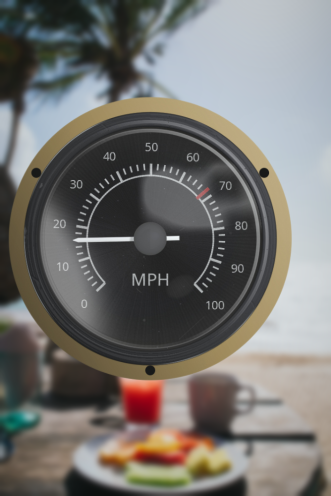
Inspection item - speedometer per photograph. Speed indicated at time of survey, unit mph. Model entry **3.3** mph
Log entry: **16** mph
